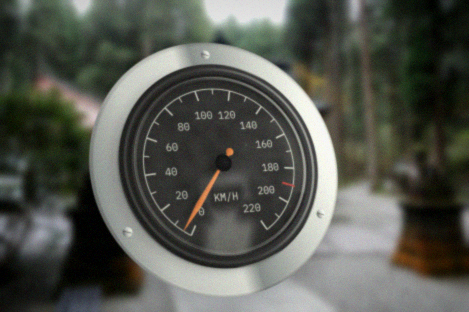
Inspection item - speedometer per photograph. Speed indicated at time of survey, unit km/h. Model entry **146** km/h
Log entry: **5** km/h
